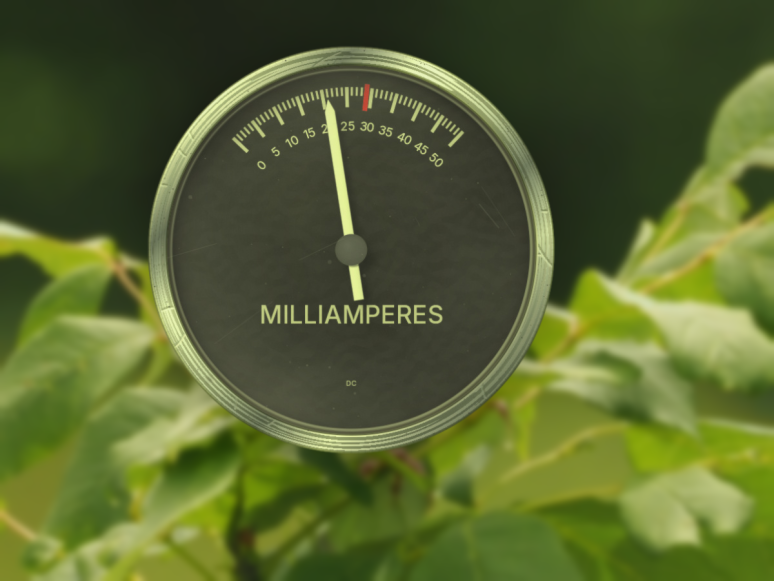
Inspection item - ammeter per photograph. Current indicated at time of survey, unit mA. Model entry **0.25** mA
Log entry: **21** mA
